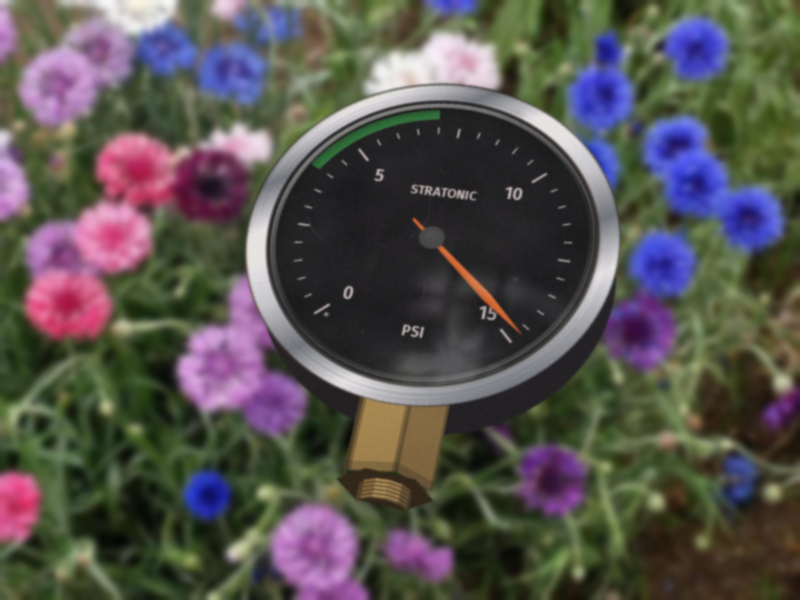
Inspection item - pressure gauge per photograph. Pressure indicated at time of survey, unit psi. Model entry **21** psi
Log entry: **14.75** psi
